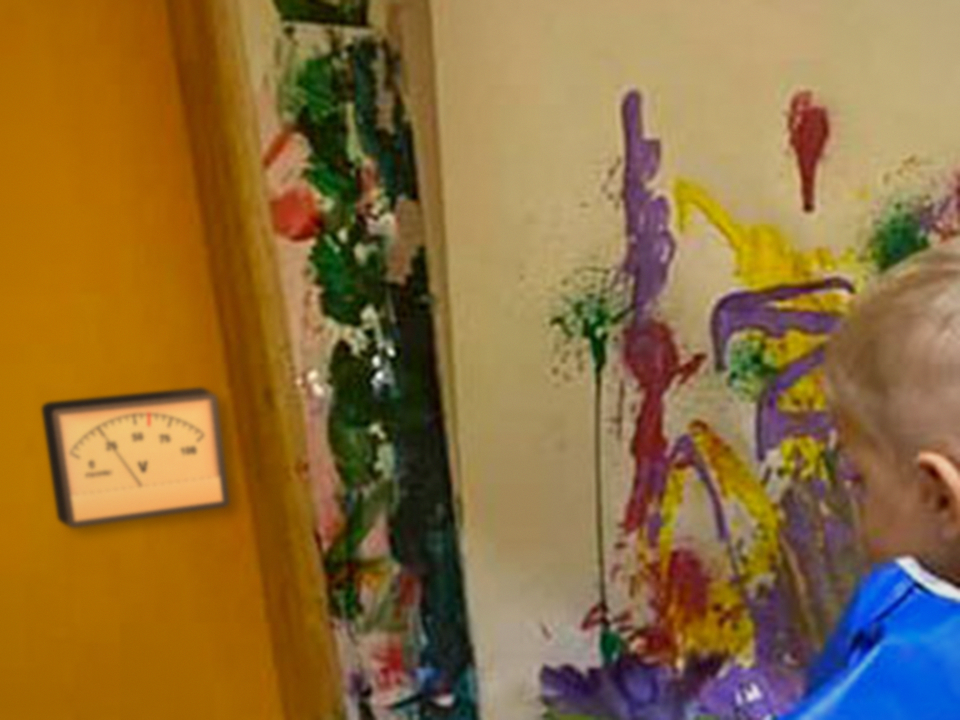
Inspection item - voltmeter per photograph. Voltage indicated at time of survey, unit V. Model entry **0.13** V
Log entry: **25** V
